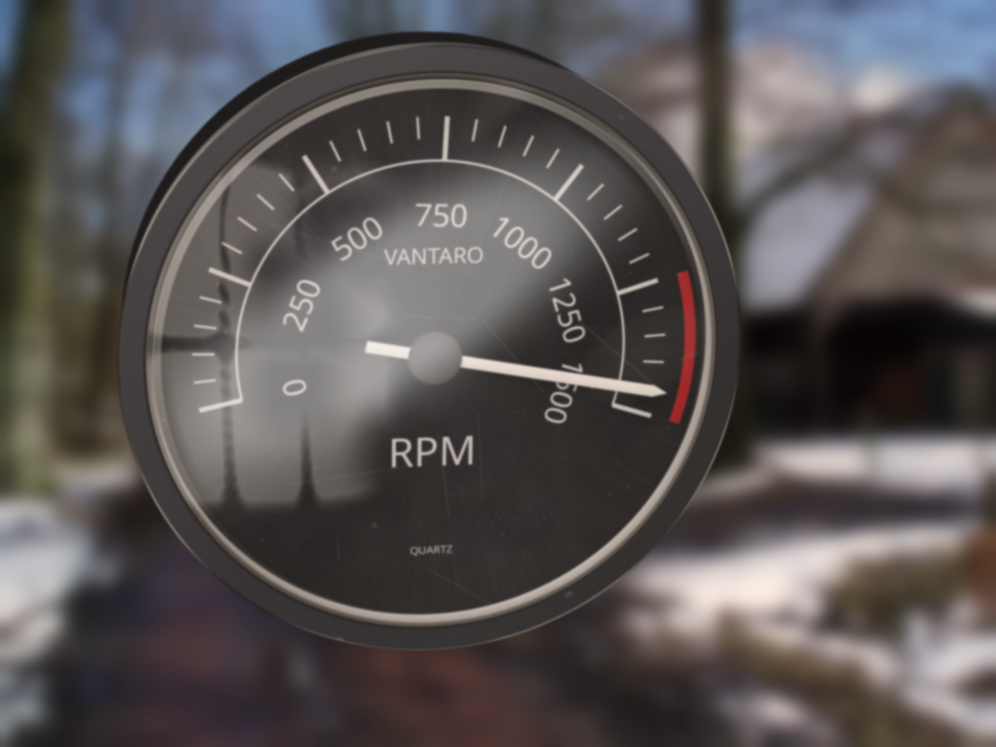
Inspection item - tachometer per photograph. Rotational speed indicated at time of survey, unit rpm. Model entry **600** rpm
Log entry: **1450** rpm
